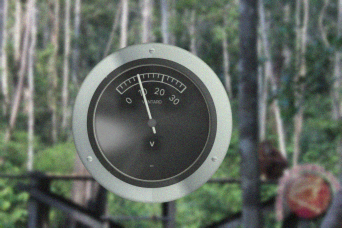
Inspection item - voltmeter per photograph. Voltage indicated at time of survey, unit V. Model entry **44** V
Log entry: **10** V
